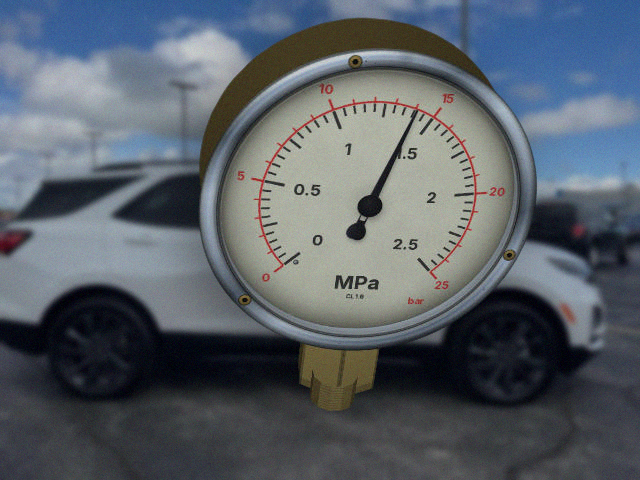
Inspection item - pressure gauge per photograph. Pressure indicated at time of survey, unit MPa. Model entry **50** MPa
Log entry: **1.4** MPa
